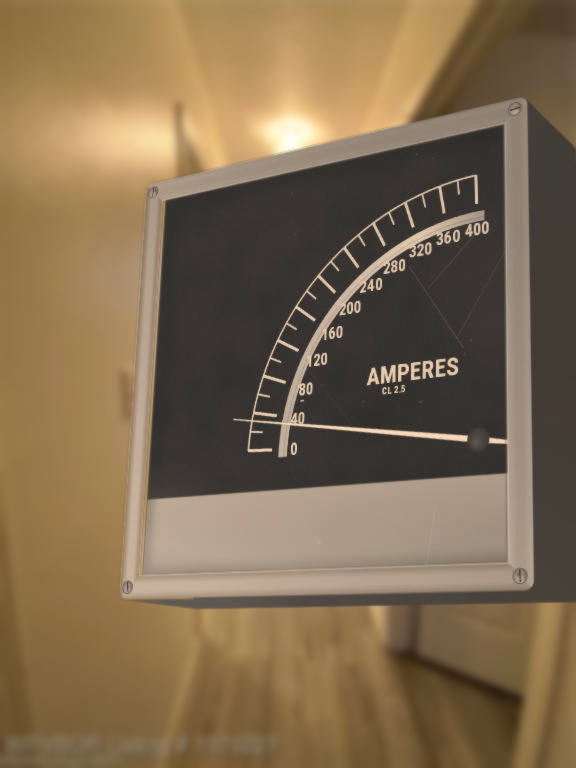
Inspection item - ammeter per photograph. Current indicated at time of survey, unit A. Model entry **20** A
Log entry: **30** A
